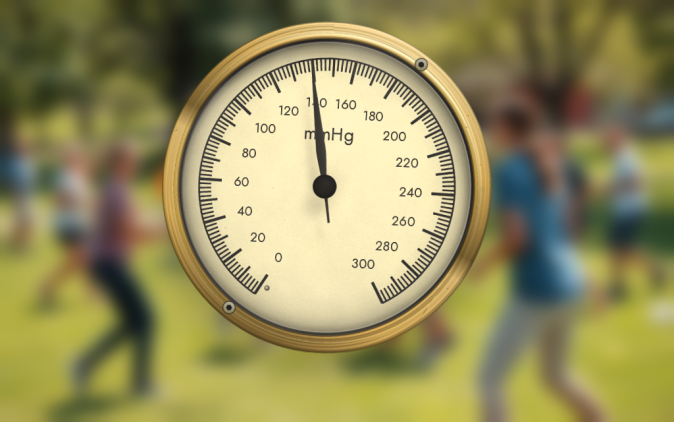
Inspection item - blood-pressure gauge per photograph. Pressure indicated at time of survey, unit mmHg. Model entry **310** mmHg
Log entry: **140** mmHg
